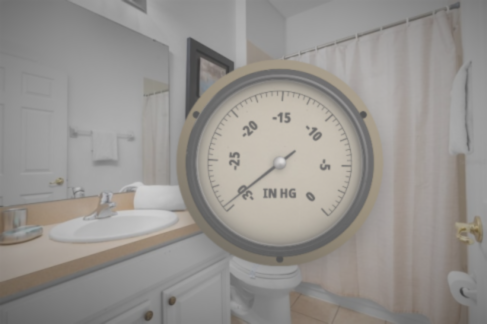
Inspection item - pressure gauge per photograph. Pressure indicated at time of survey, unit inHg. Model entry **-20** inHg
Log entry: **-29.5** inHg
